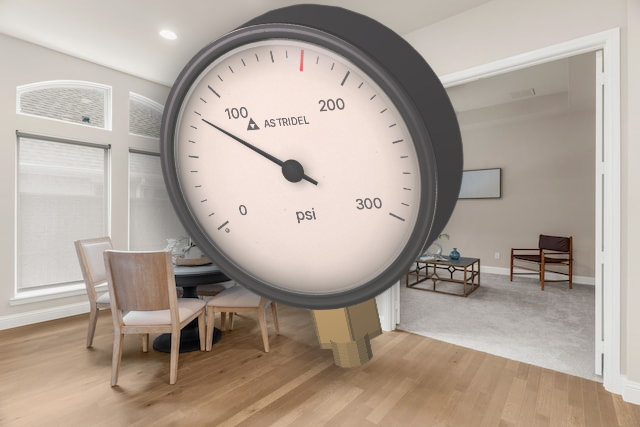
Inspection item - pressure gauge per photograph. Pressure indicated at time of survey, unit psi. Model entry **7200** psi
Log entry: **80** psi
